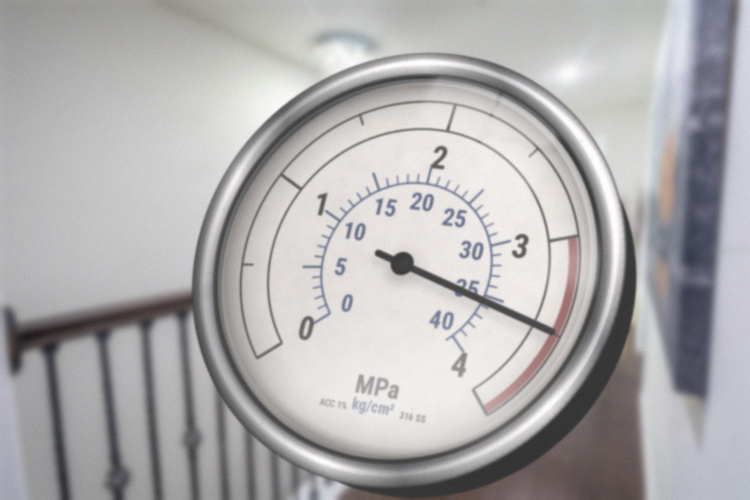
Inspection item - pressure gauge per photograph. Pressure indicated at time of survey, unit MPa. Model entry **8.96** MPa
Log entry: **3.5** MPa
